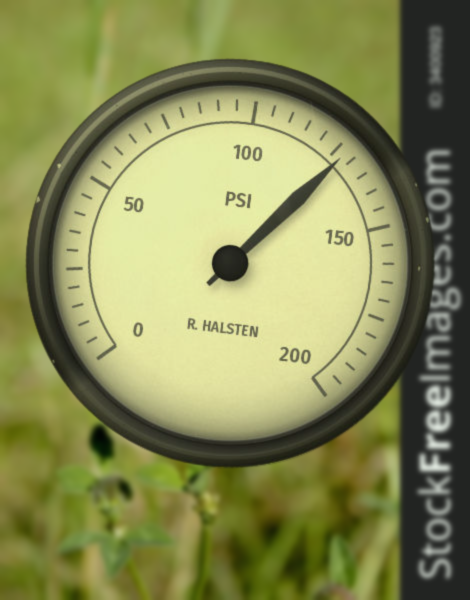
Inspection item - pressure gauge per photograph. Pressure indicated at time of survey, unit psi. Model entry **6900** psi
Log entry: **127.5** psi
